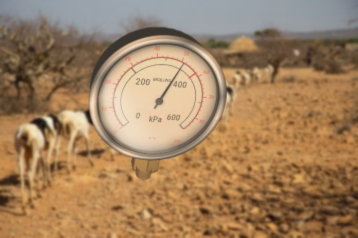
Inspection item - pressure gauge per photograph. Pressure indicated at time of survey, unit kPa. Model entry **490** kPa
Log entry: **350** kPa
